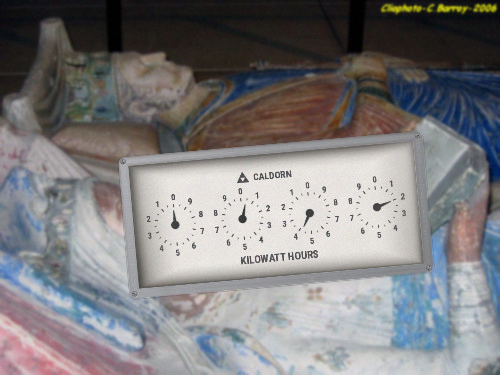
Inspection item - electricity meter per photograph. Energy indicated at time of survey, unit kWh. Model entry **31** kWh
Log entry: **42** kWh
